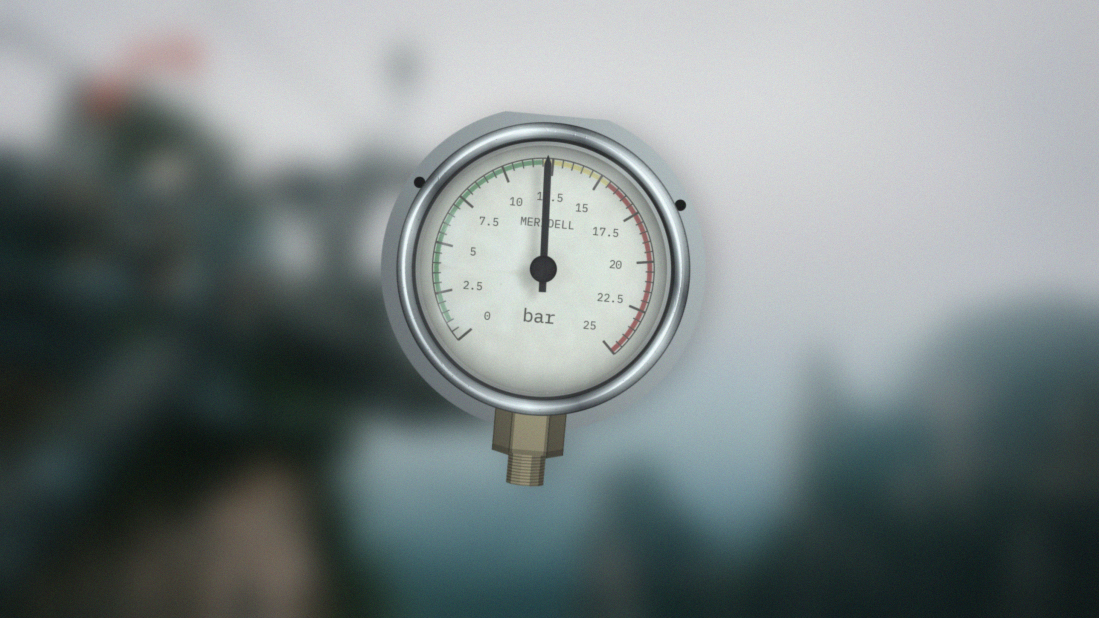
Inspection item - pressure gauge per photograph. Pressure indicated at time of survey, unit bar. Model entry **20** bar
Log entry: **12.25** bar
